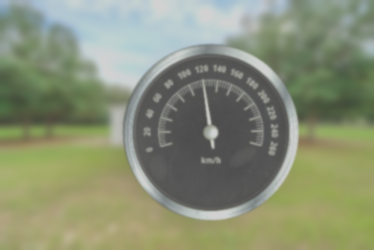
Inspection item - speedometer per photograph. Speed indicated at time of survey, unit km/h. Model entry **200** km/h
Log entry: **120** km/h
